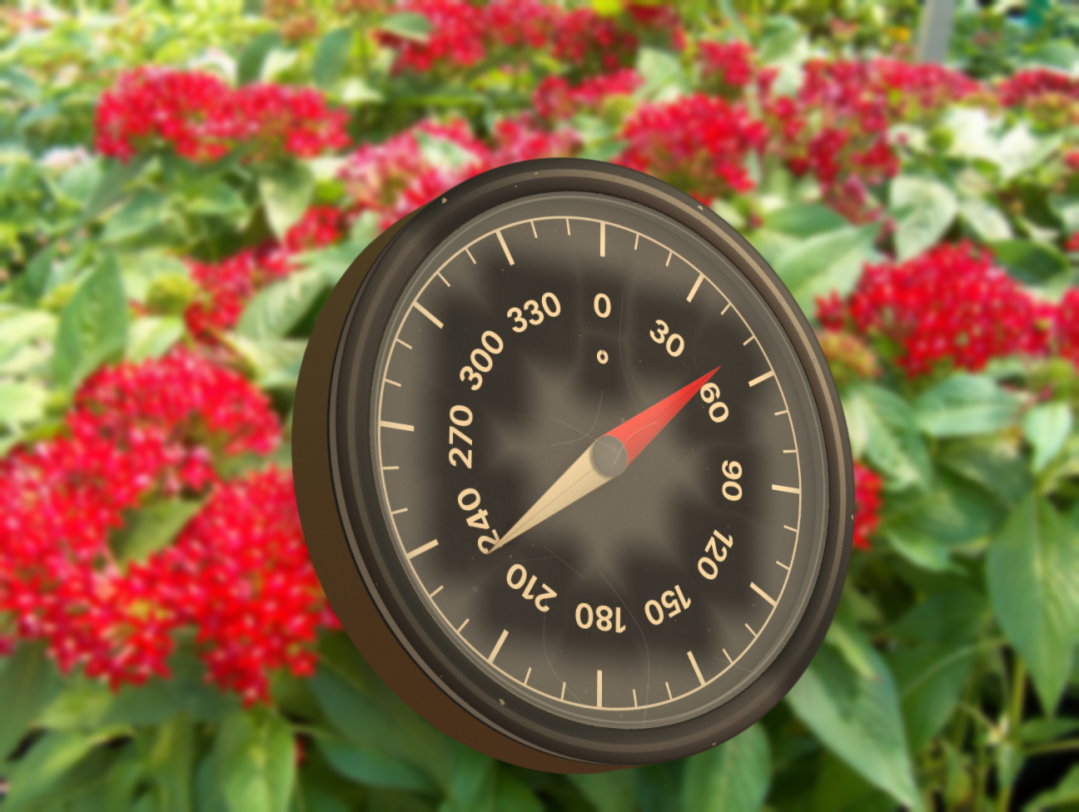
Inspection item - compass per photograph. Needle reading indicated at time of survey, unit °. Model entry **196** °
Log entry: **50** °
